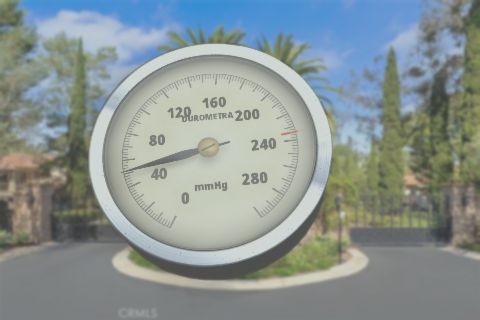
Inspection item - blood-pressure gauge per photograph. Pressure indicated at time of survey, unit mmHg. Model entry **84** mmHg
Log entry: **50** mmHg
